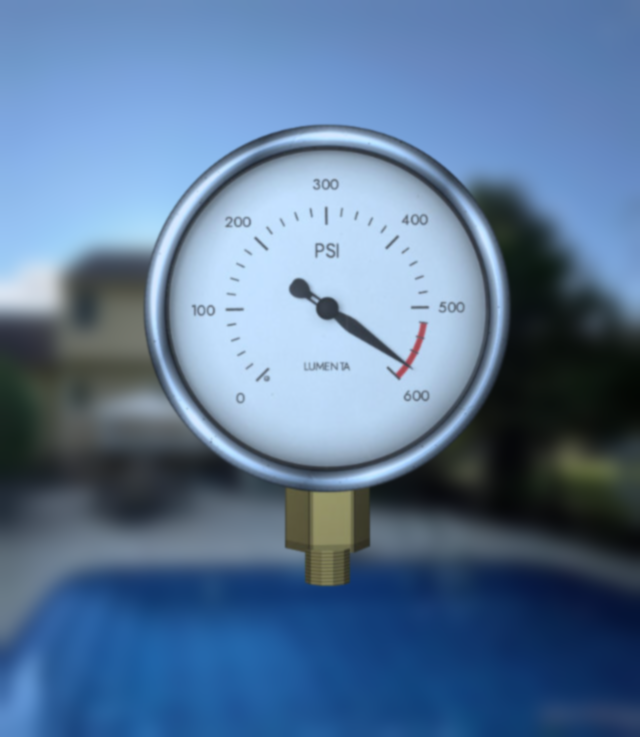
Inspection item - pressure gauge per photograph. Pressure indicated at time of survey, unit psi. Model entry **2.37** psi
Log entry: **580** psi
